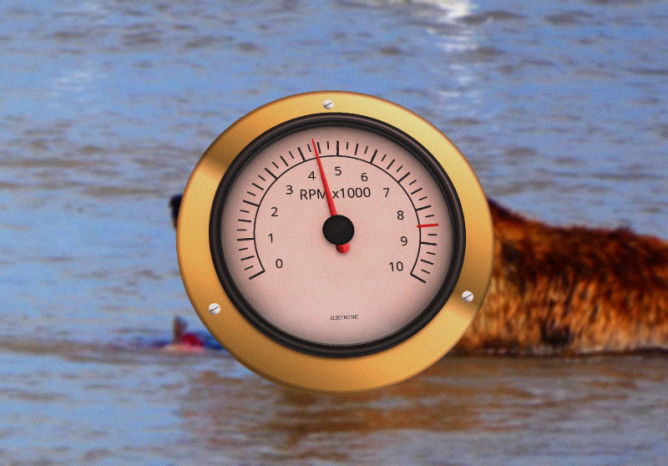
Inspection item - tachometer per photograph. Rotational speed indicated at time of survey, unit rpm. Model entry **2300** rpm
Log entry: **4375** rpm
